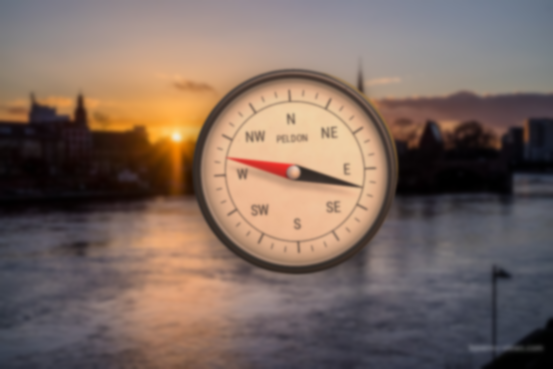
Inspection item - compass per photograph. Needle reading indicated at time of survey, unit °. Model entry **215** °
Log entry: **285** °
